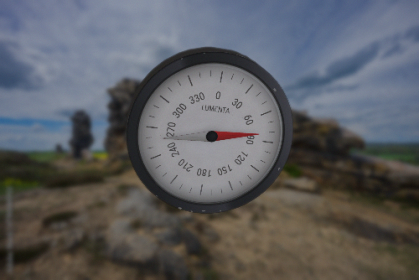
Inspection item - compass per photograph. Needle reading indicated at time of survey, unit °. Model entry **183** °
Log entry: **80** °
